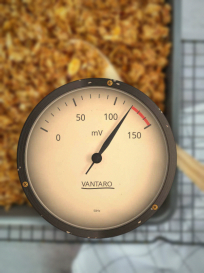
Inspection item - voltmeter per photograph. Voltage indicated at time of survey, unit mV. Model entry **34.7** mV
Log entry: **120** mV
